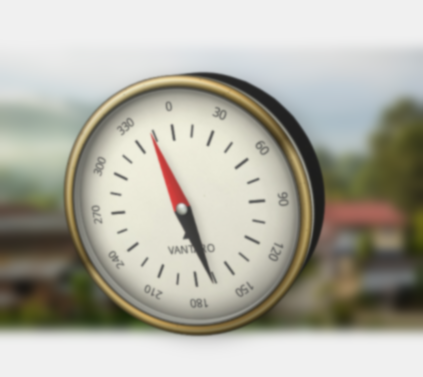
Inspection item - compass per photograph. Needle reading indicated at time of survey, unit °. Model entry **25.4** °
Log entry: **345** °
